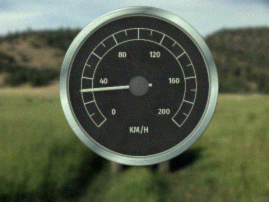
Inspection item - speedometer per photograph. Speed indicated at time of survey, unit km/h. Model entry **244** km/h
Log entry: **30** km/h
